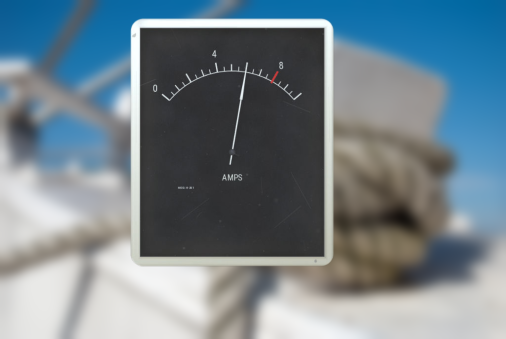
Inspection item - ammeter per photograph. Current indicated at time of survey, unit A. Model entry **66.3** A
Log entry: **6** A
